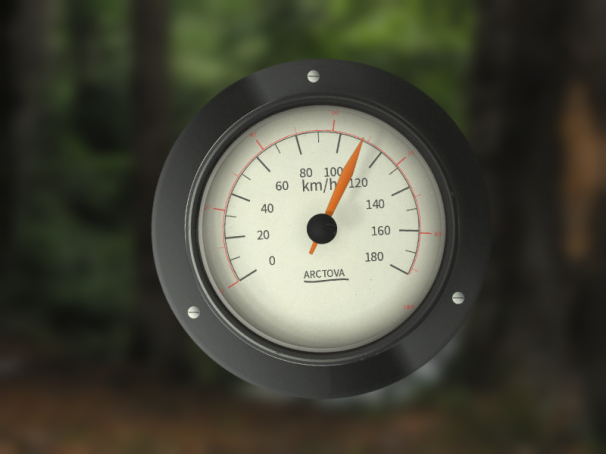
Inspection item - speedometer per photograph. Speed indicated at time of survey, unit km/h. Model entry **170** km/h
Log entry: **110** km/h
